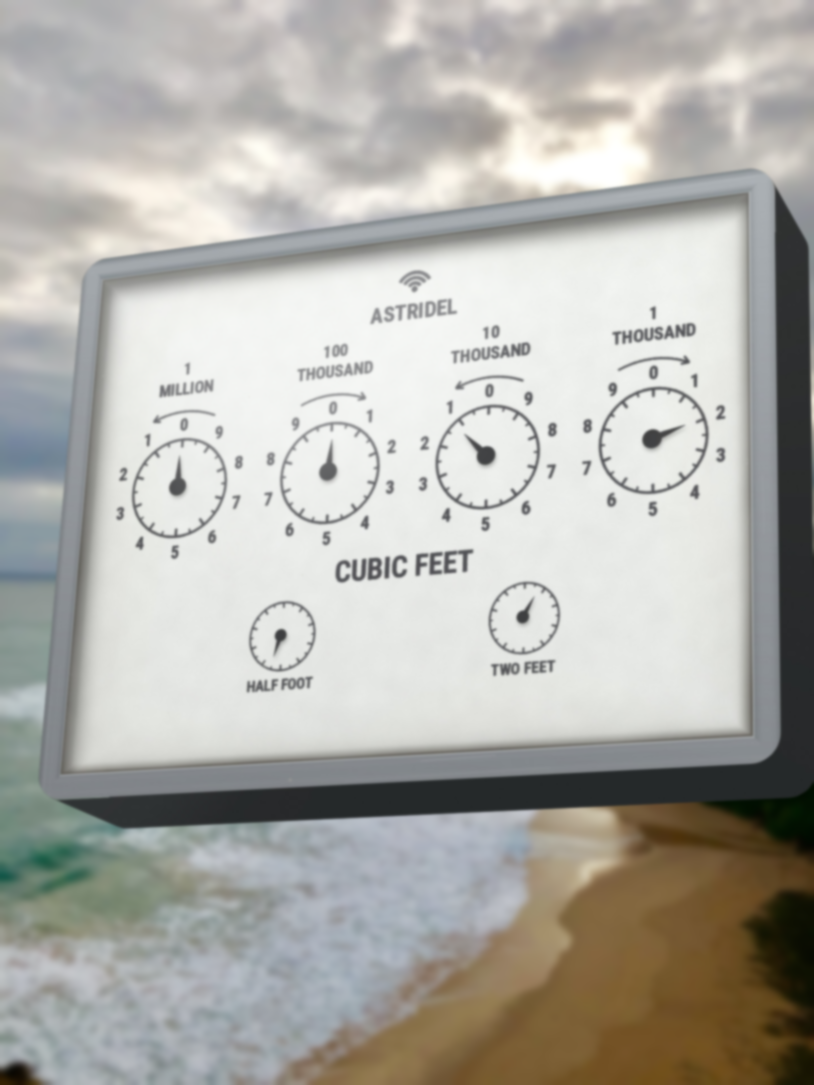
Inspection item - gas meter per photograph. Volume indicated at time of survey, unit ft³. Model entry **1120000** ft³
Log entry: **1200** ft³
